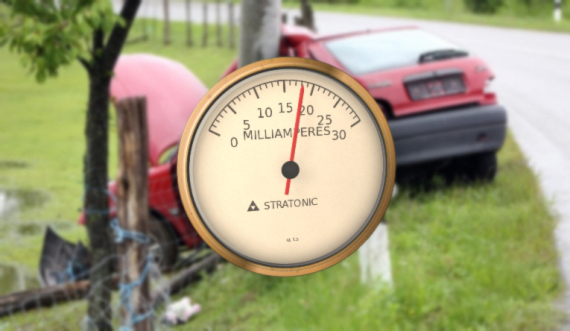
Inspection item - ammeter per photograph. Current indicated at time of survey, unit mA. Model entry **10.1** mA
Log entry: **18** mA
